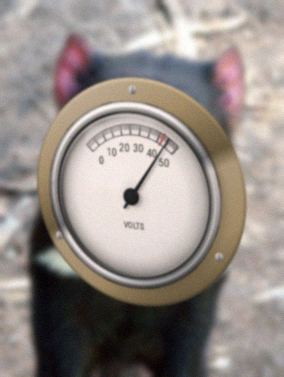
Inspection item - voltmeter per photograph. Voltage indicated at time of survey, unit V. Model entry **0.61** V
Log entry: **45** V
